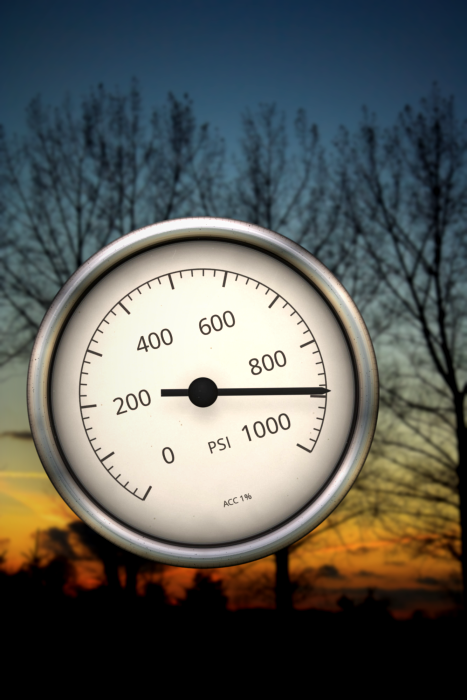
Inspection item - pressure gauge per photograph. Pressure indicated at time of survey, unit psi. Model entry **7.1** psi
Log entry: **890** psi
